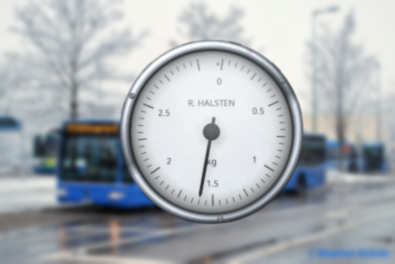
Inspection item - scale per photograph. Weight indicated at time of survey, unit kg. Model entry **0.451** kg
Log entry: **1.6** kg
